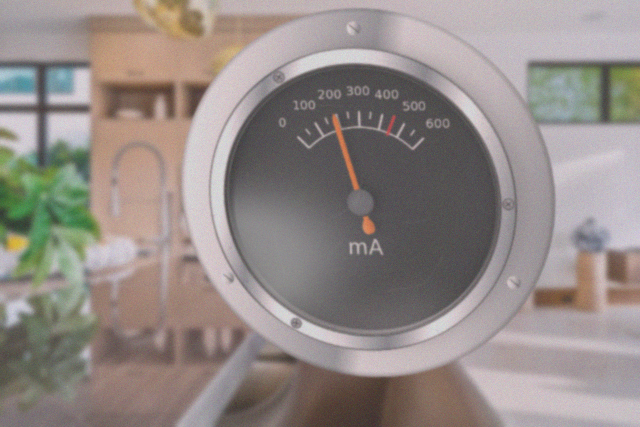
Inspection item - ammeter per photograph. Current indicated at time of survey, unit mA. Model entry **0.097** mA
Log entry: **200** mA
